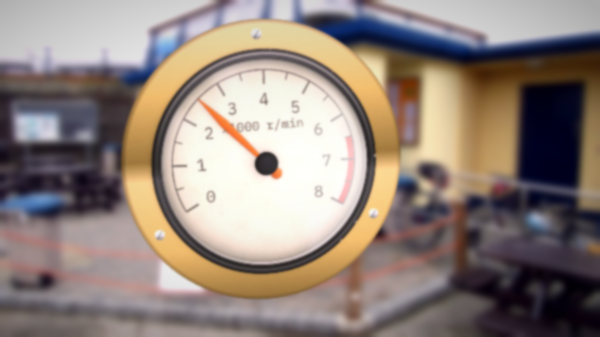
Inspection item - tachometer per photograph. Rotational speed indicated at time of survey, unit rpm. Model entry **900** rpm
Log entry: **2500** rpm
